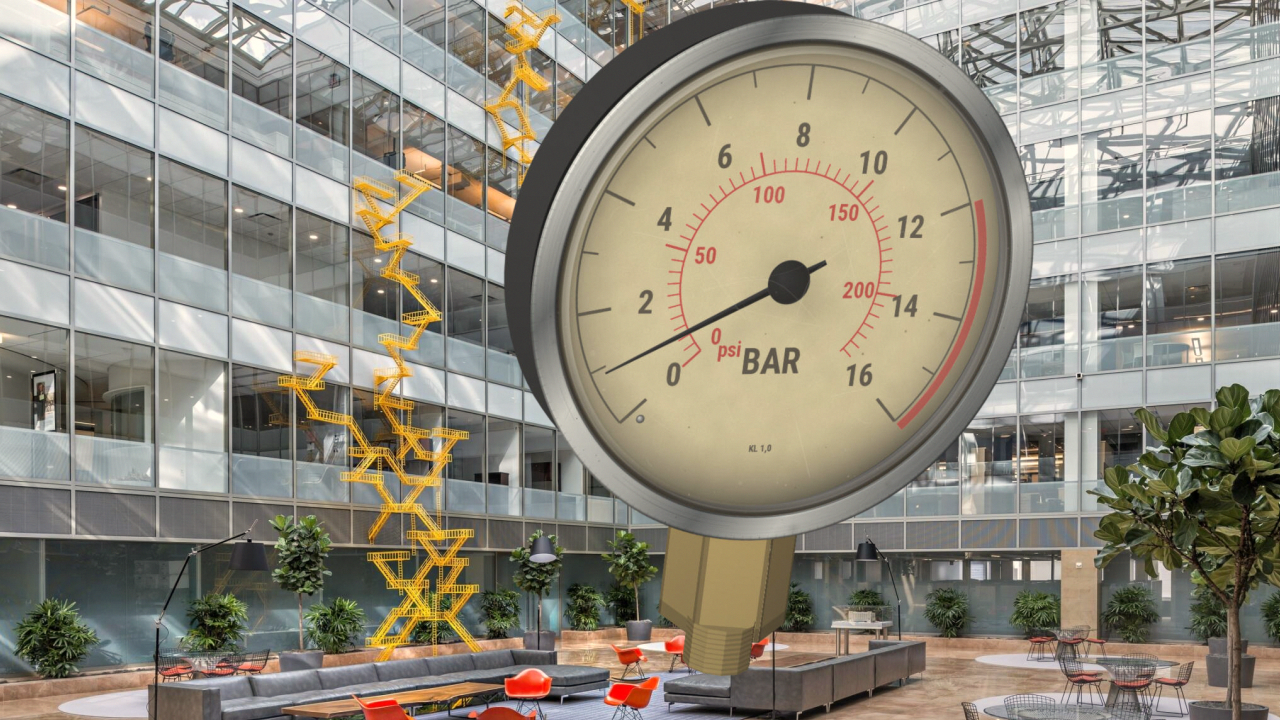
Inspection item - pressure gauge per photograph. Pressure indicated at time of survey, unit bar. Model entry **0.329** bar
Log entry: **1** bar
